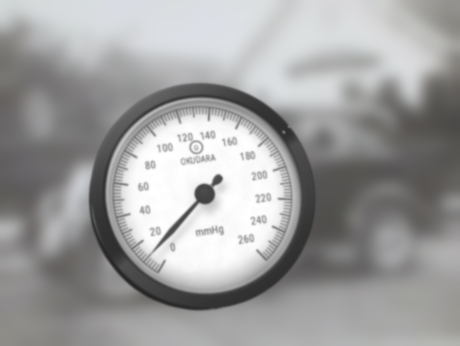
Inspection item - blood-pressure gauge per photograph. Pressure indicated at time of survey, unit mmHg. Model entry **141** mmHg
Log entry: **10** mmHg
